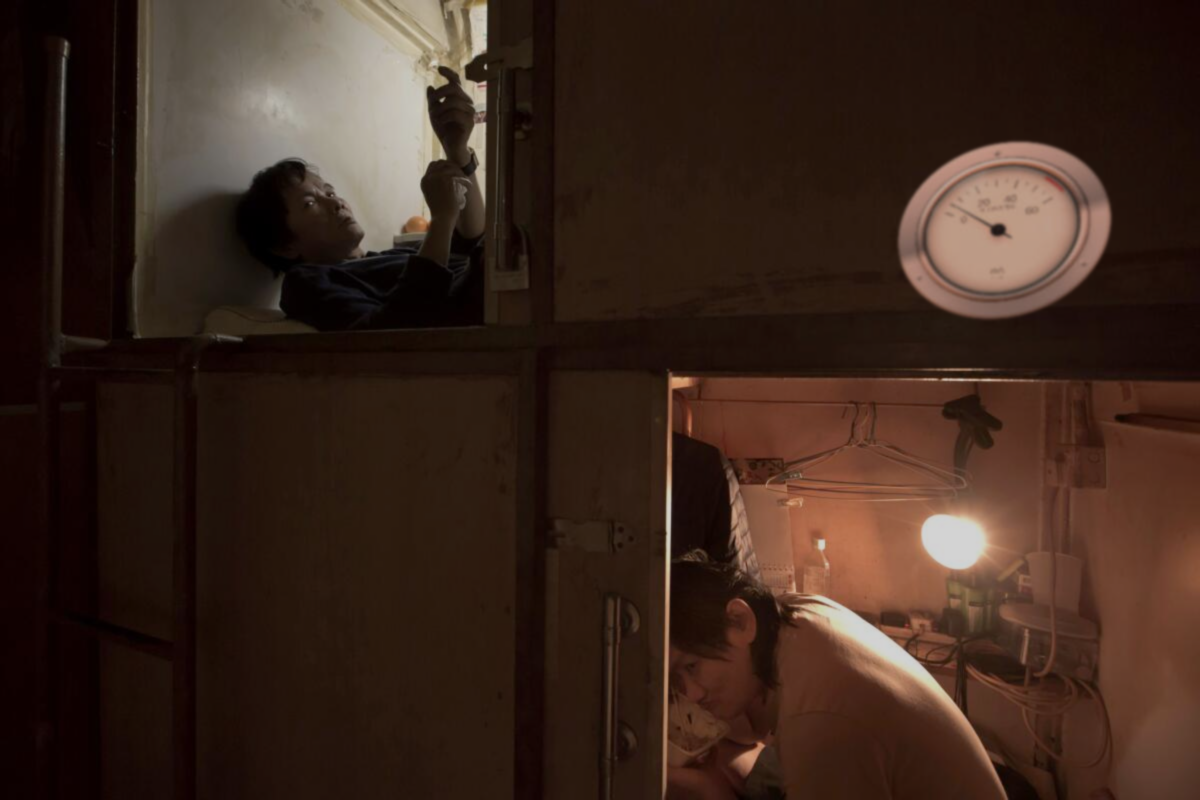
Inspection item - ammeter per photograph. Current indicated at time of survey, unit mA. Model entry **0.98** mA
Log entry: **5** mA
